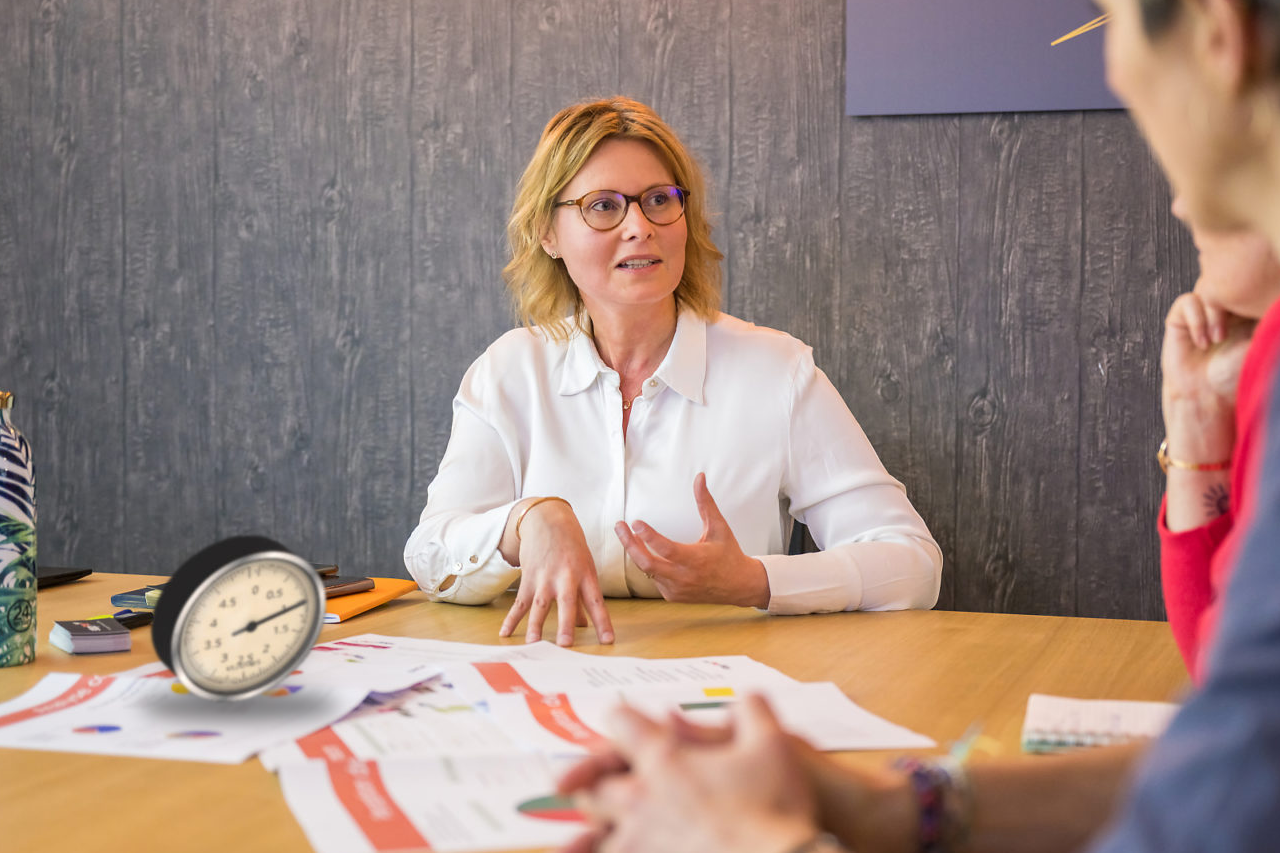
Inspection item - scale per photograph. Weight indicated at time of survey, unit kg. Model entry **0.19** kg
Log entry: **1** kg
